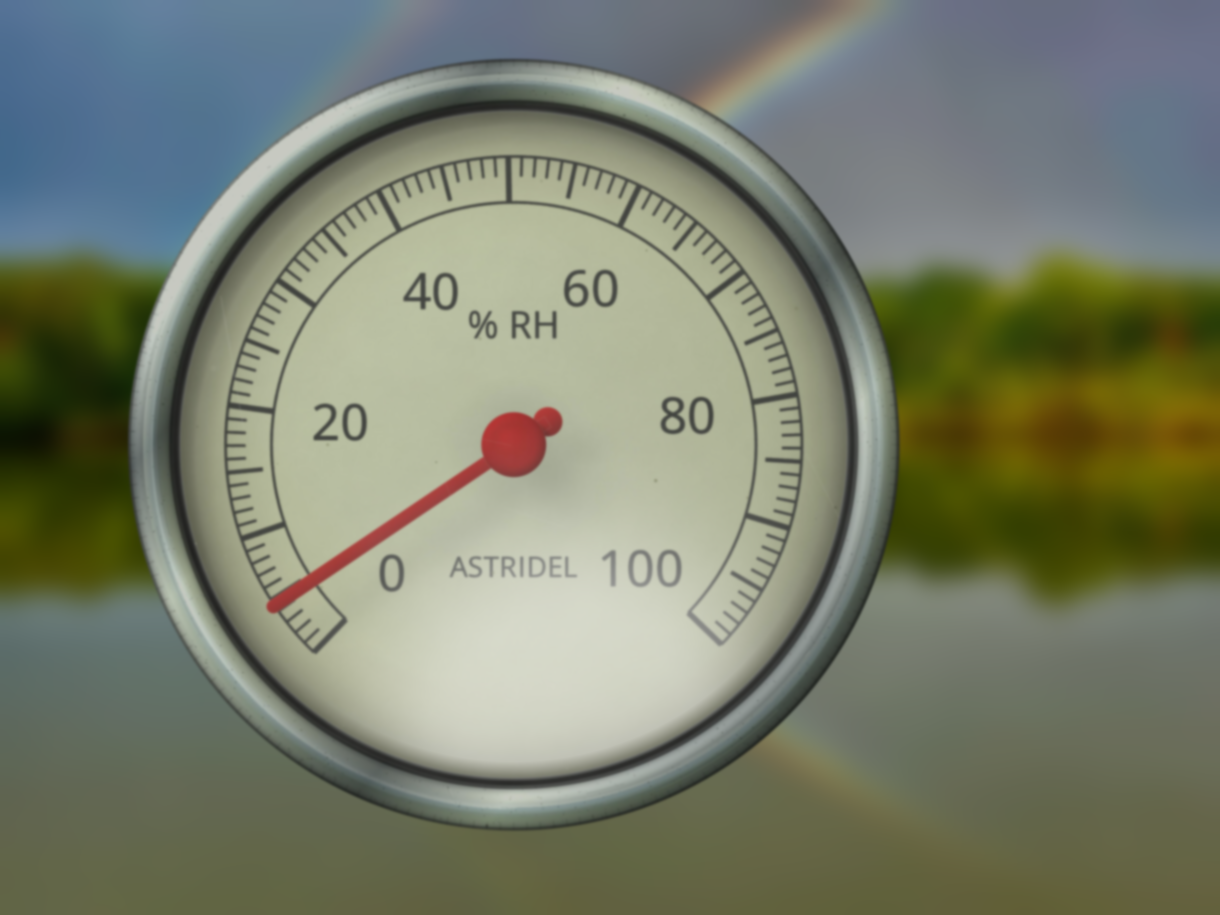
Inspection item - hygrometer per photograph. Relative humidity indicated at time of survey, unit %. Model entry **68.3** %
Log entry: **4.5** %
